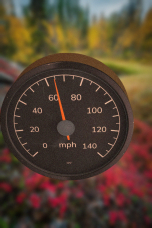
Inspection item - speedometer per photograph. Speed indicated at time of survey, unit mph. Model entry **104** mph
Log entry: **65** mph
